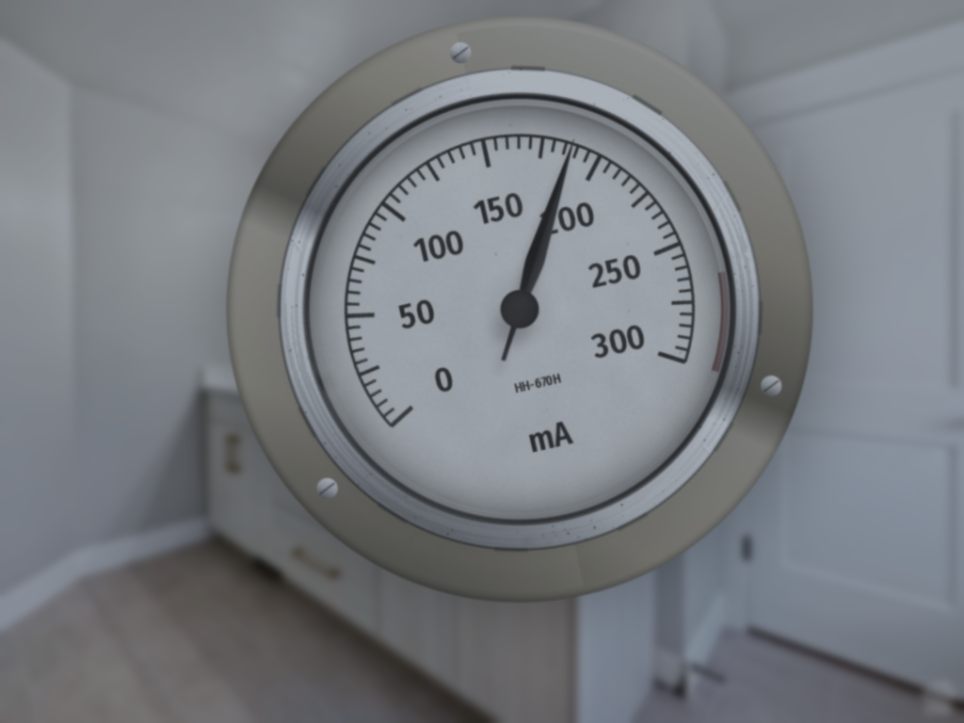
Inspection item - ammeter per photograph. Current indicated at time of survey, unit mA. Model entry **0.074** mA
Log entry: **187.5** mA
